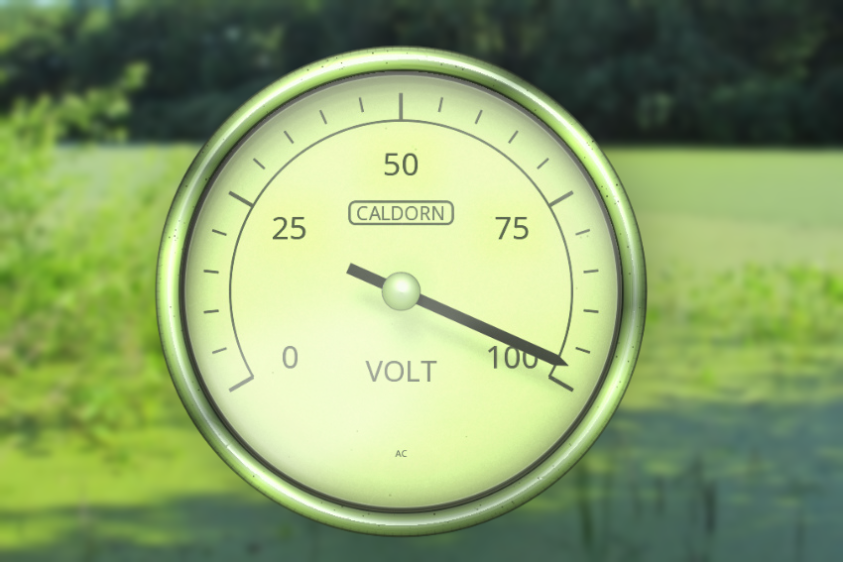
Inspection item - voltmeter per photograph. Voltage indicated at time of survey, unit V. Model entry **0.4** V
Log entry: **97.5** V
